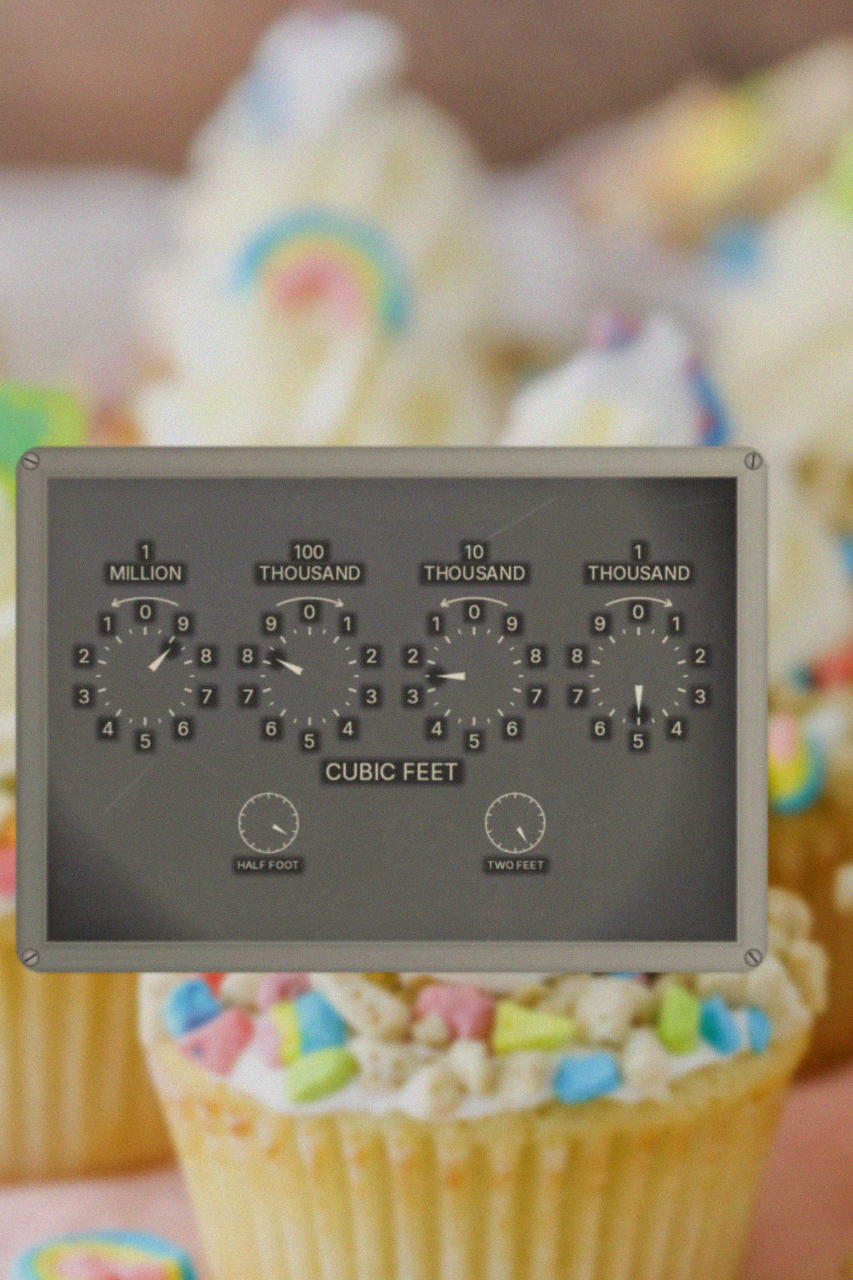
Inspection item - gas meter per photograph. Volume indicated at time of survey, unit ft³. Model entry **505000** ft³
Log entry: **882500** ft³
